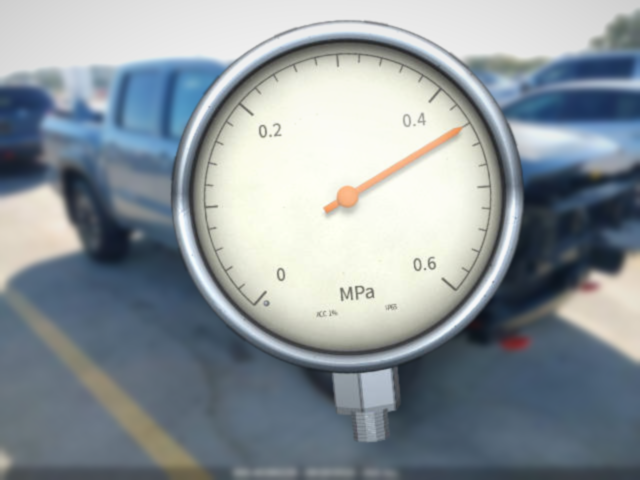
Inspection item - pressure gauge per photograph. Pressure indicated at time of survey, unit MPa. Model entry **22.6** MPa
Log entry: **0.44** MPa
